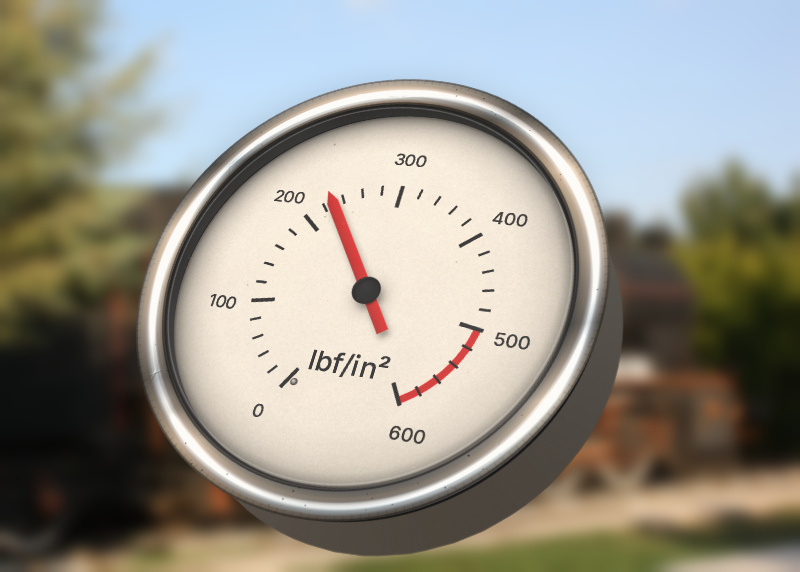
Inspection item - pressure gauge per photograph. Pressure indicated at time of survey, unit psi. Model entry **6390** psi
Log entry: **230** psi
